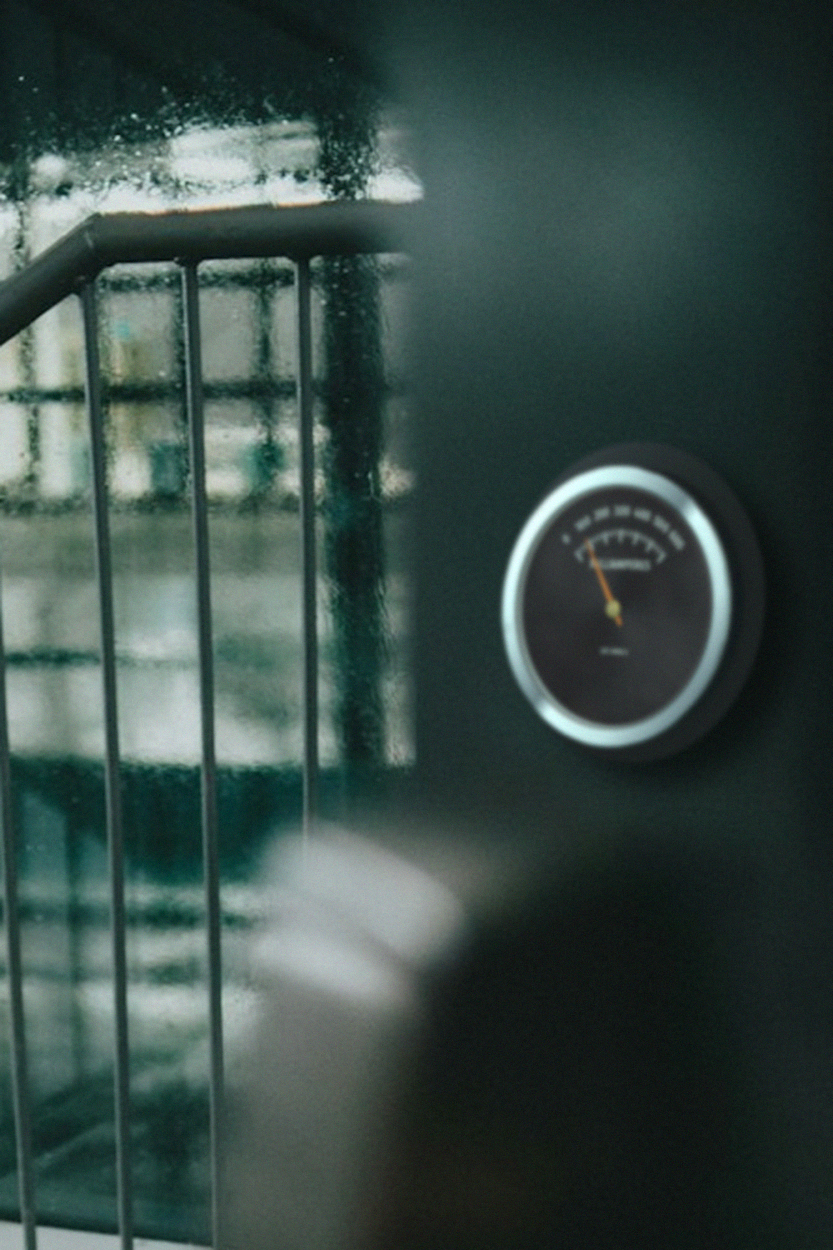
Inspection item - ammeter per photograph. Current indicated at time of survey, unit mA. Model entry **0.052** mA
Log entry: **100** mA
